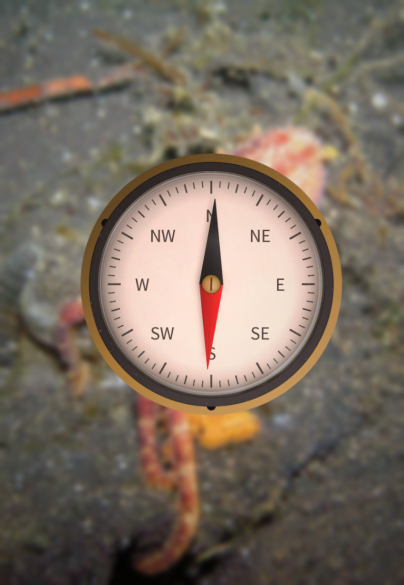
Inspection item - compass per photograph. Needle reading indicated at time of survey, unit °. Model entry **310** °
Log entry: **182.5** °
